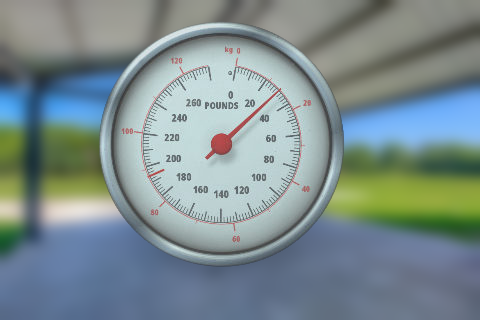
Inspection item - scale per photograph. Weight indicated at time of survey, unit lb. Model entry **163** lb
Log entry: **30** lb
